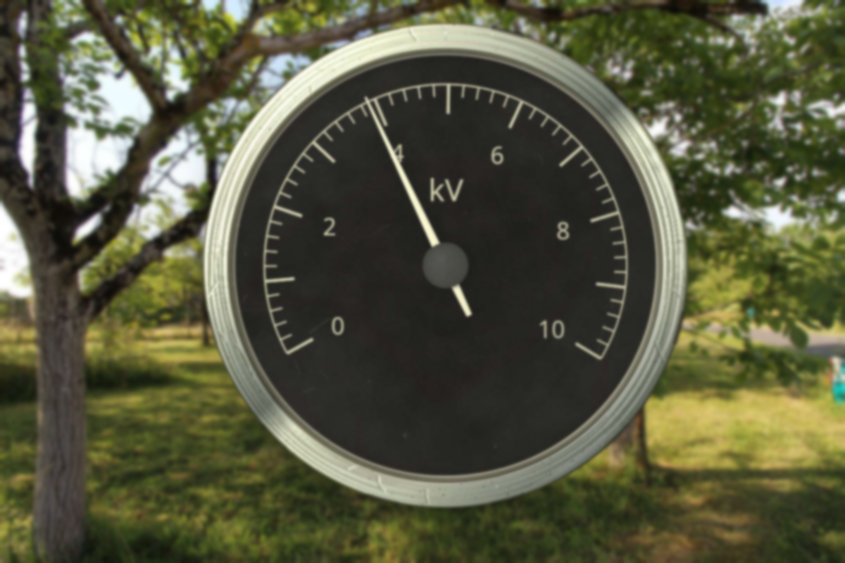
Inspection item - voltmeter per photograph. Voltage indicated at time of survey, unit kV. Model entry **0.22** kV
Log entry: **3.9** kV
